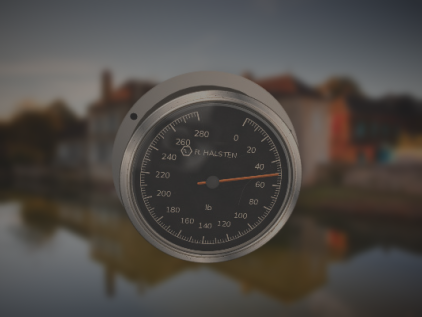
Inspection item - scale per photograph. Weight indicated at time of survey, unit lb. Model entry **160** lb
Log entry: **50** lb
